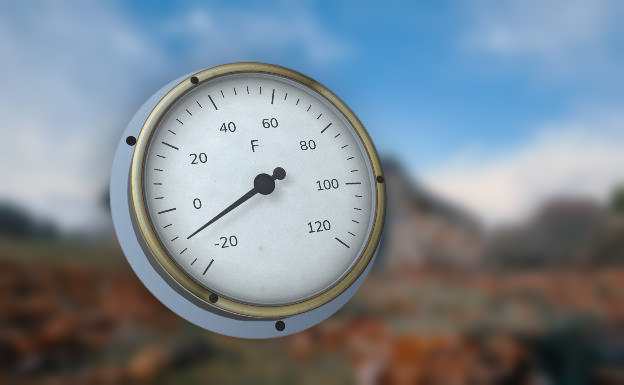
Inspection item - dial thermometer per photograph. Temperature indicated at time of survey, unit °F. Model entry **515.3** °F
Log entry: **-10** °F
